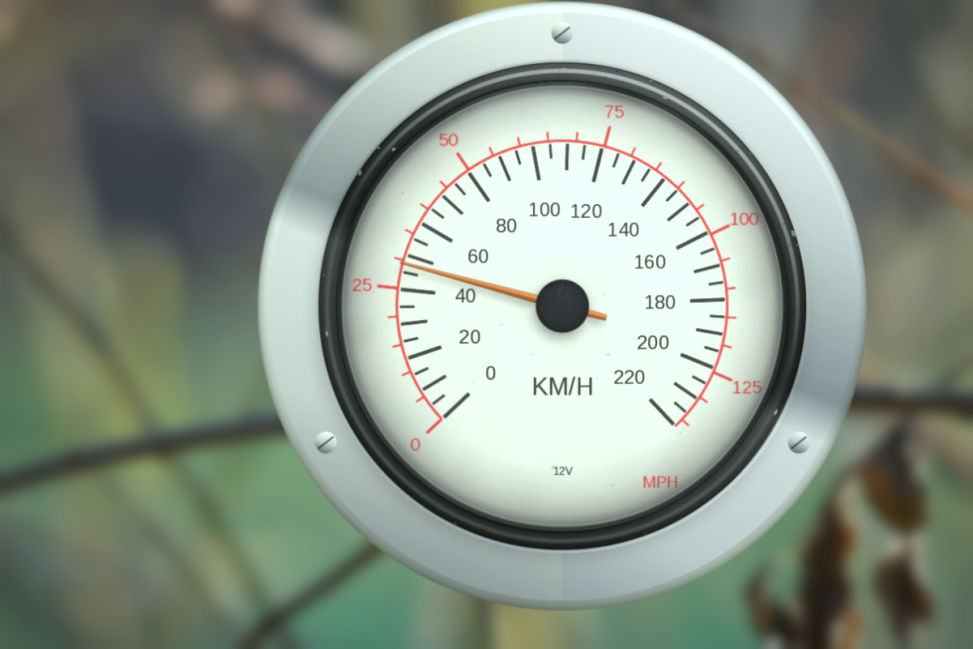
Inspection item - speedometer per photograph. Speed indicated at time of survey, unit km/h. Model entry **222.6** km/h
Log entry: **47.5** km/h
